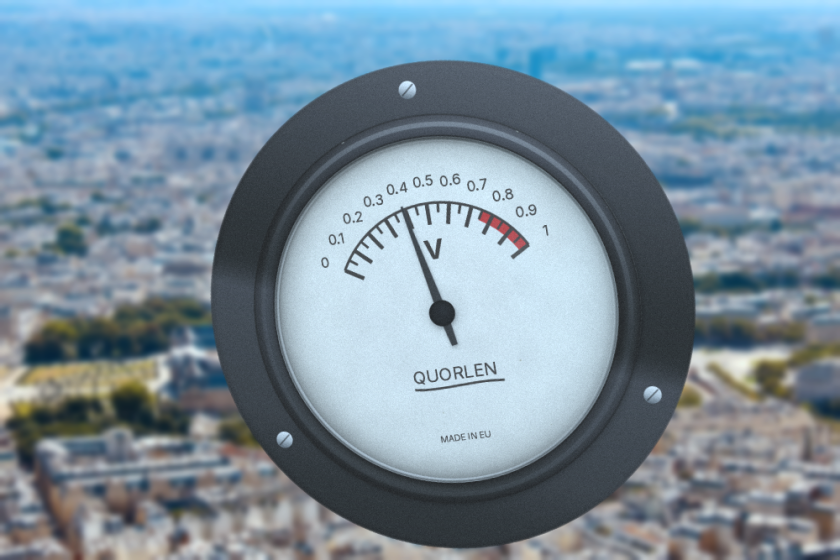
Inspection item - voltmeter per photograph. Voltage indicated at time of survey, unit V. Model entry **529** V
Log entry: **0.4** V
